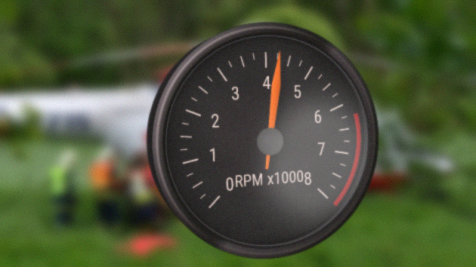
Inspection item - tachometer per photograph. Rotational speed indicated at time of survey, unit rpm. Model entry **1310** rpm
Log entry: **4250** rpm
